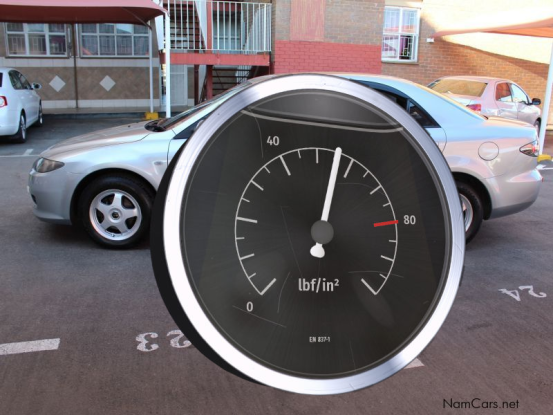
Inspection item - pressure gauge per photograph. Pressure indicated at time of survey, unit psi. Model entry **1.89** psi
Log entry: **55** psi
